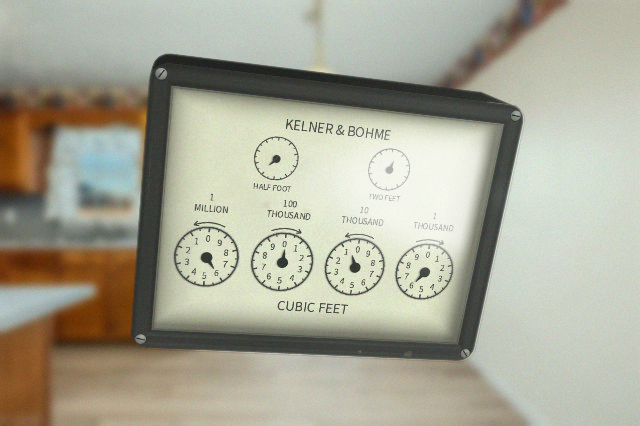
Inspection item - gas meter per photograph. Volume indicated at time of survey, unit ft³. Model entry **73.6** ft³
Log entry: **600600** ft³
